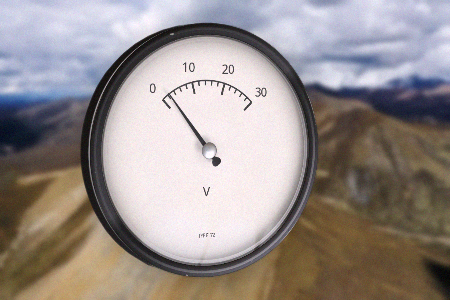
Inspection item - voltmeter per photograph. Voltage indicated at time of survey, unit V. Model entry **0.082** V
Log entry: **2** V
